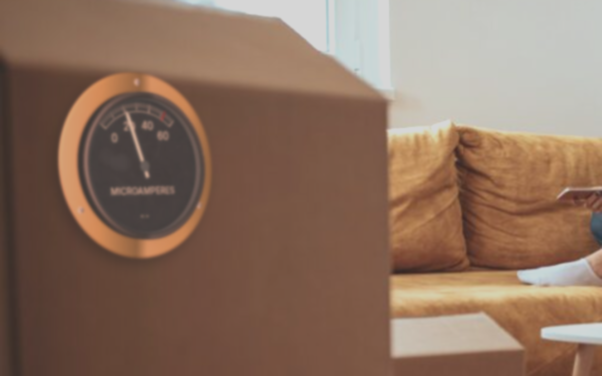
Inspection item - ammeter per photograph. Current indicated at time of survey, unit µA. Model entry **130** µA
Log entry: **20** µA
